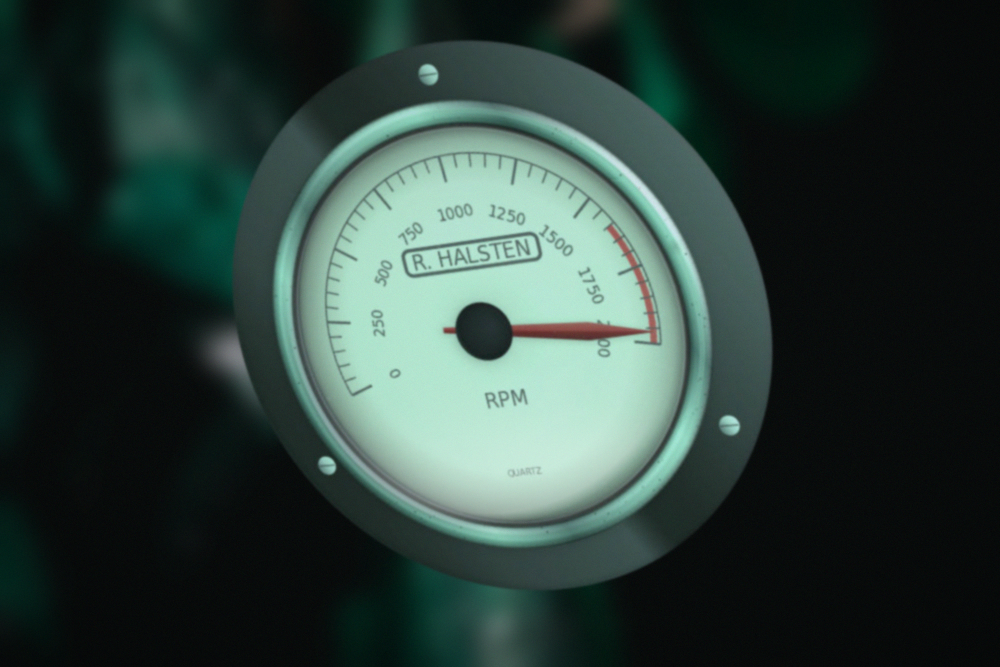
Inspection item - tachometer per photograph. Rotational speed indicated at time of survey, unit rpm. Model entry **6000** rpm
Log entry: **1950** rpm
